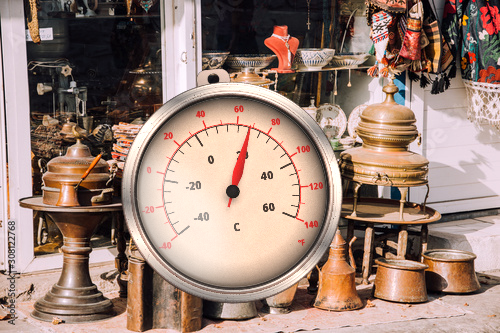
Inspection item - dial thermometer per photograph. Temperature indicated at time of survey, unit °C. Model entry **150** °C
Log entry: **20** °C
